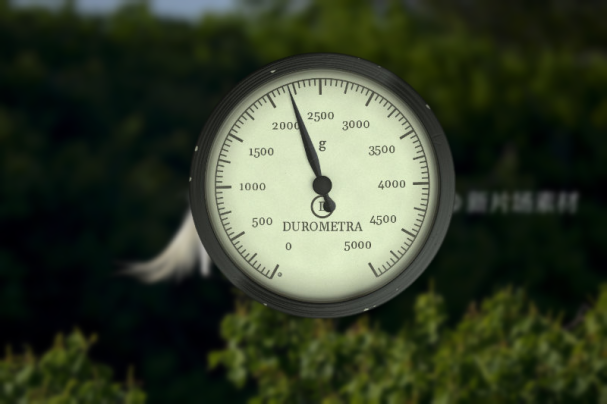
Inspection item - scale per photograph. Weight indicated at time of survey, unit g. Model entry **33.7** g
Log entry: **2200** g
